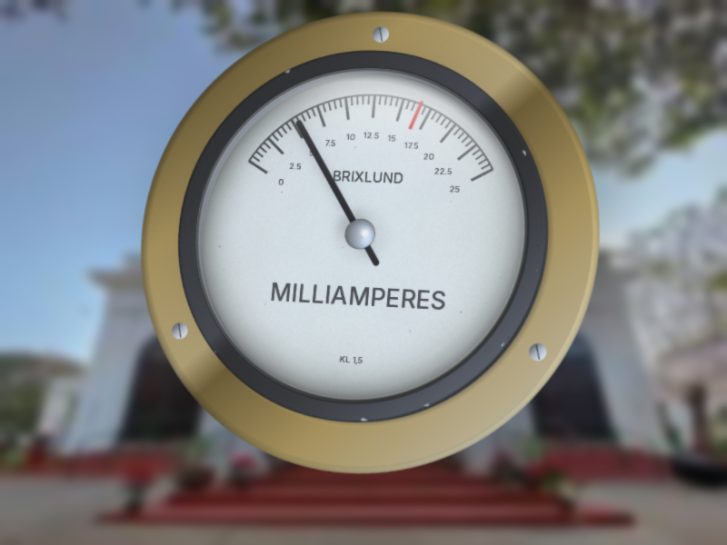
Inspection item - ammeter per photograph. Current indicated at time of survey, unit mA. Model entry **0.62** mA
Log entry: **5.5** mA
